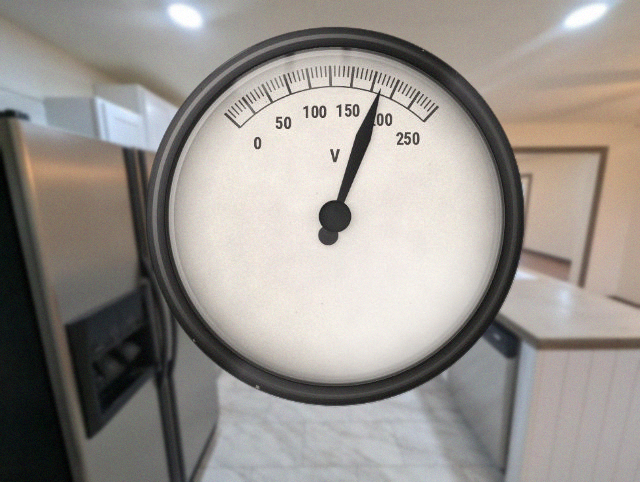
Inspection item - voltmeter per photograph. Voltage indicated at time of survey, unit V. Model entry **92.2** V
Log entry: **185** V
